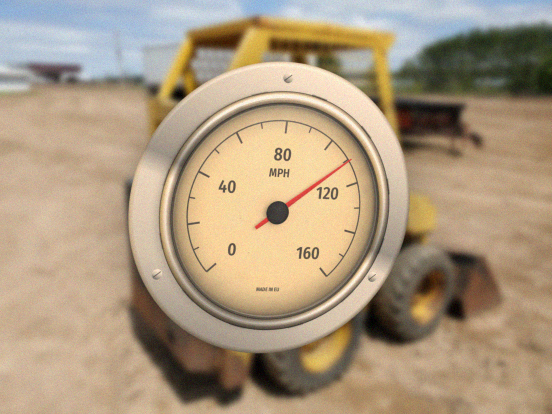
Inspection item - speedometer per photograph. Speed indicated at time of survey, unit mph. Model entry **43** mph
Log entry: **110** mph
